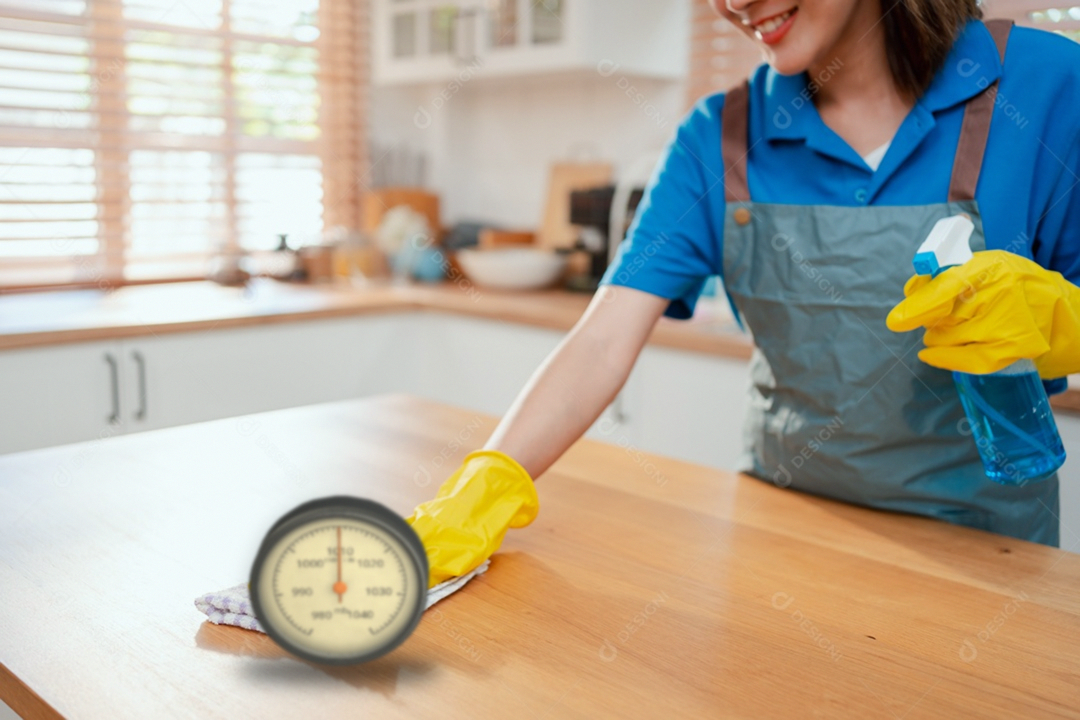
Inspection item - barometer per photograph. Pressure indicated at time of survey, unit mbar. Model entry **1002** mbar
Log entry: **1010** mbar
